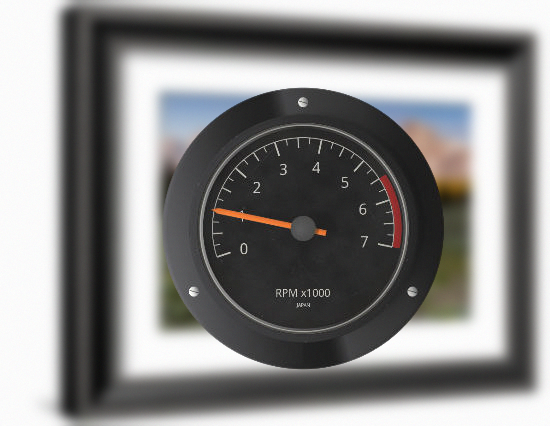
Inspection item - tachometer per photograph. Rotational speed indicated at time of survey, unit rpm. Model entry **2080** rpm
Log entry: **1000** rpm
